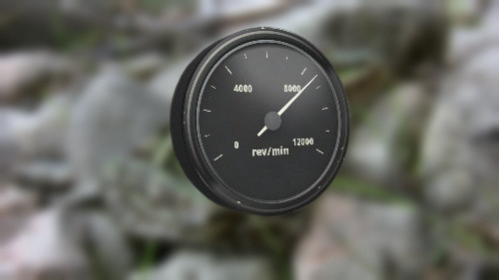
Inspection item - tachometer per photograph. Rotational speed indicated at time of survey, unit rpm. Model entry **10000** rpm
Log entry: **8500** rpm
